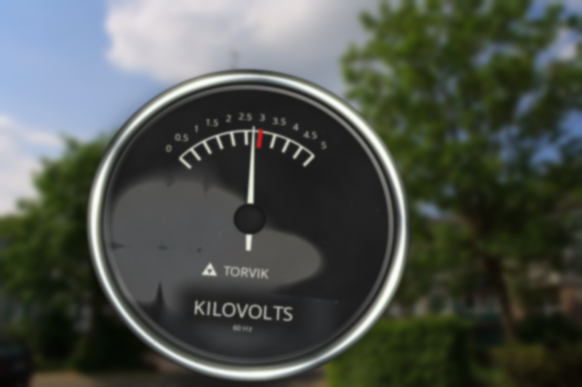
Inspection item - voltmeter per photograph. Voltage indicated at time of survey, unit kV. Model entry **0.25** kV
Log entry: **2.75** kV
